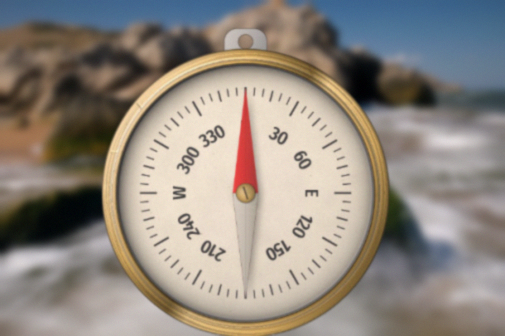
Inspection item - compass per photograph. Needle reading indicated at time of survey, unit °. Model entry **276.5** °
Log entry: **0** °
